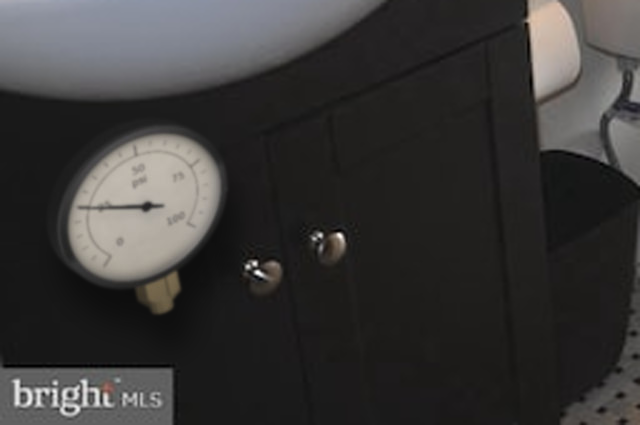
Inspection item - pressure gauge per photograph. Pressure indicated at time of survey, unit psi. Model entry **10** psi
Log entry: **25** psi
